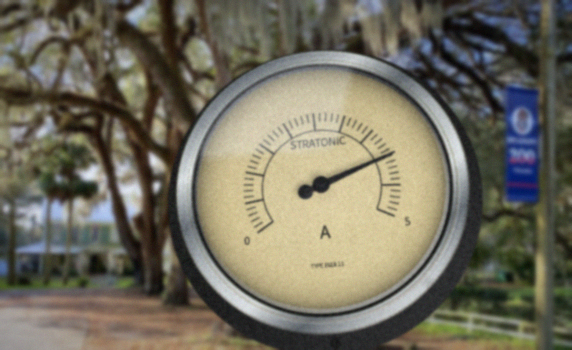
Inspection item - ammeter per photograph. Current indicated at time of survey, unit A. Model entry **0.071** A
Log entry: **4** A
